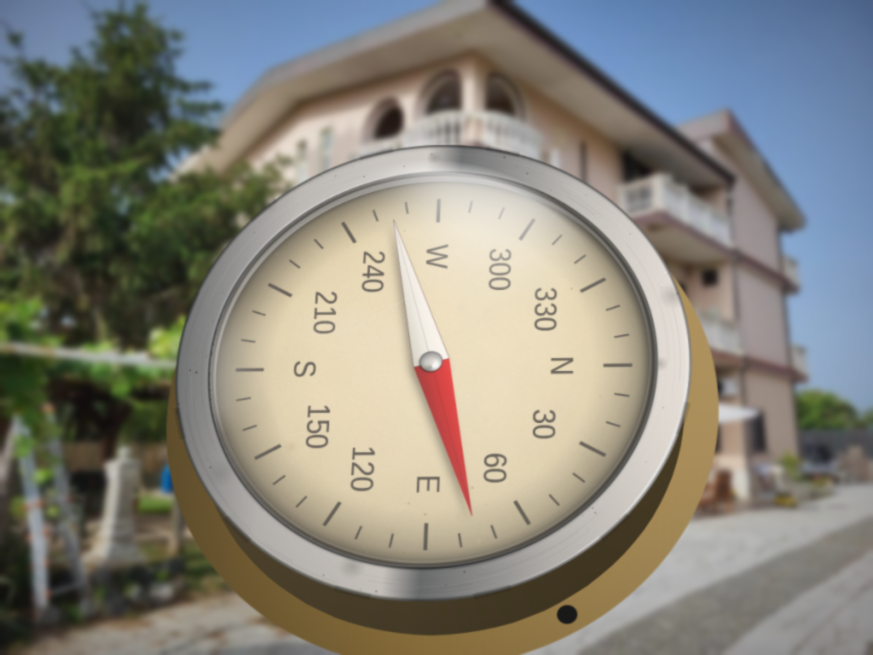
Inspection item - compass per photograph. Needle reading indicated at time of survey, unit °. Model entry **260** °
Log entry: **75** °
